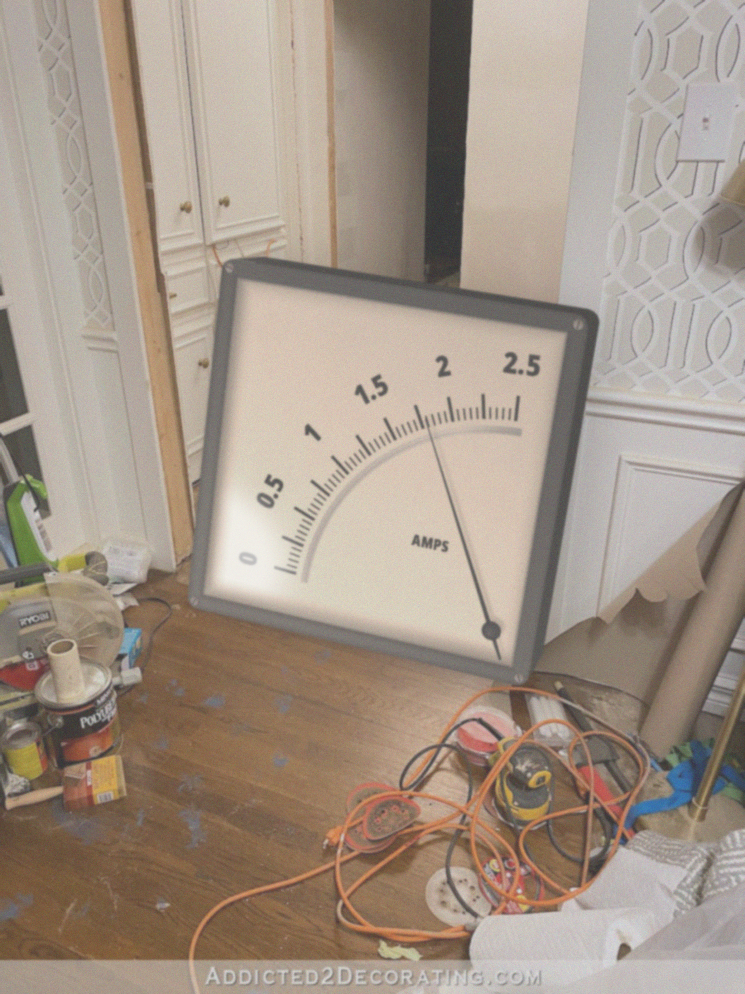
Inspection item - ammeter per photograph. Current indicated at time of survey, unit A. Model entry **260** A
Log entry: **1.8** A
